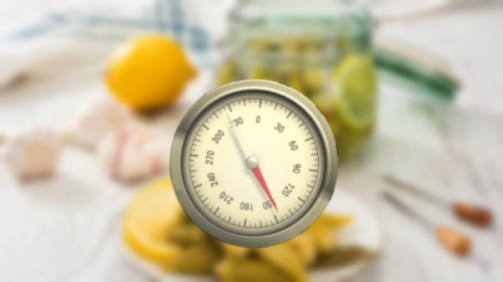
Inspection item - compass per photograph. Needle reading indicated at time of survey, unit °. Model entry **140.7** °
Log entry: **145** °
